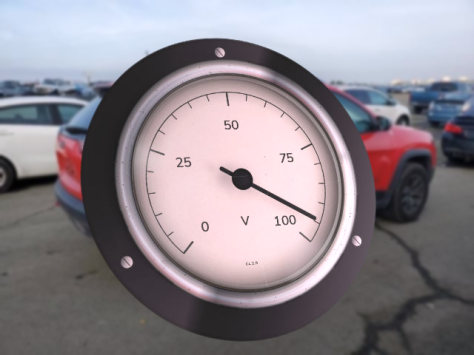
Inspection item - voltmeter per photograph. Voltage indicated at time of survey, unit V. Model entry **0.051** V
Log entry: **95** V
